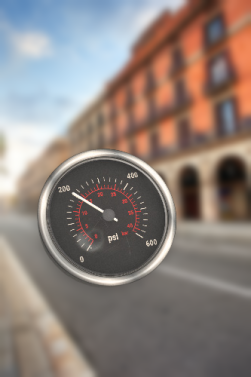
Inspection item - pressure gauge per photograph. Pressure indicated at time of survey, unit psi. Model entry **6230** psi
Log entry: **200** psi
